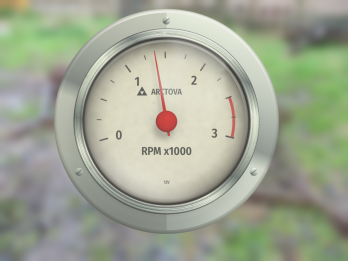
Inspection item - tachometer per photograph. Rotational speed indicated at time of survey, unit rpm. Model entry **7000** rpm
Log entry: **1375** rpm
